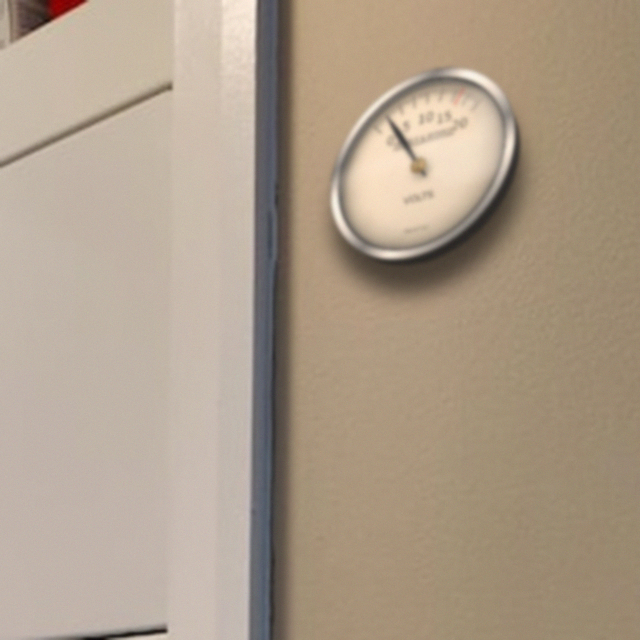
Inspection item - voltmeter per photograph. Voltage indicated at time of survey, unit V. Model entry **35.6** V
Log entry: **2.5** V
